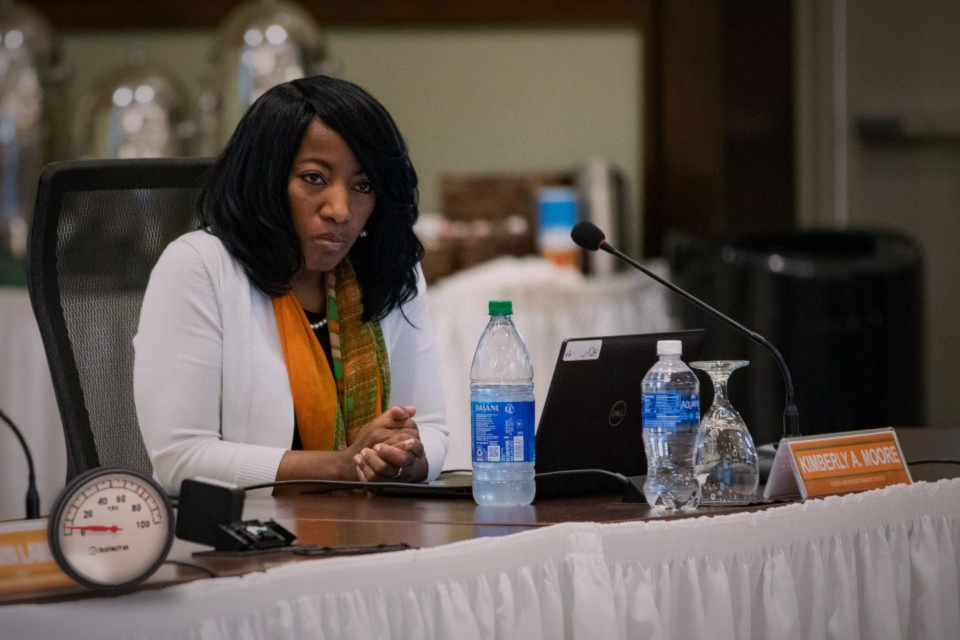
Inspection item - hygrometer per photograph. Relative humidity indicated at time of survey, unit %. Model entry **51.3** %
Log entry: **5** %
